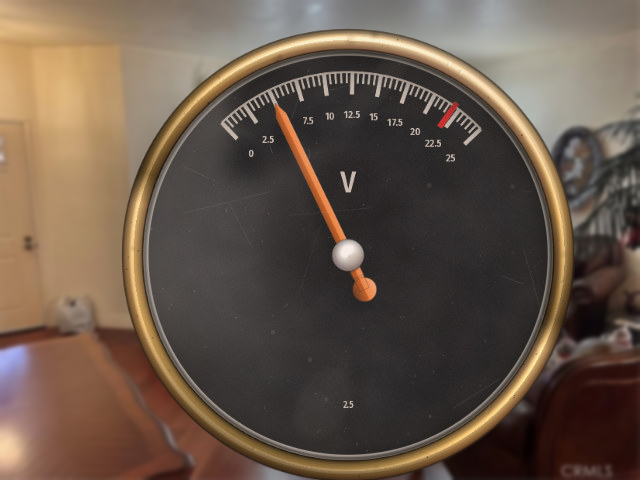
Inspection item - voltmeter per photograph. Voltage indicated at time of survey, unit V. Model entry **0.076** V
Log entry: **5** V
